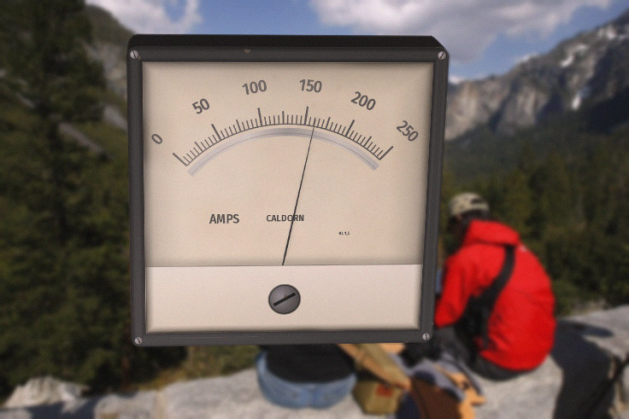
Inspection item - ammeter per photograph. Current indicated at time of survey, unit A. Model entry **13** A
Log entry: **160** A
